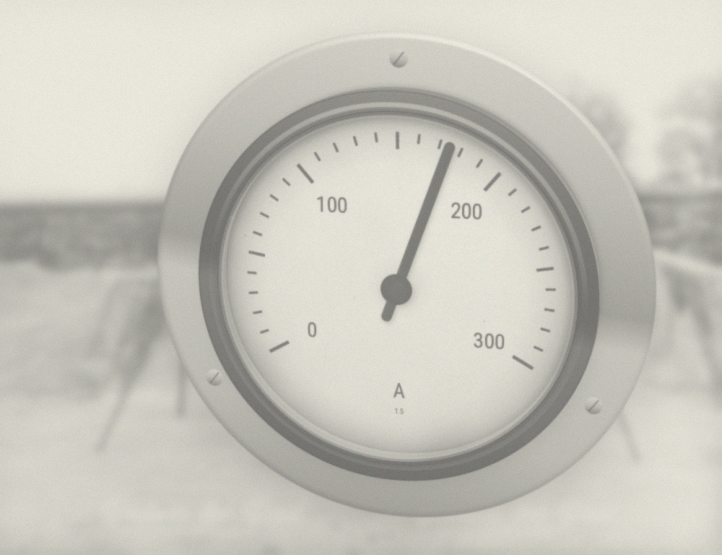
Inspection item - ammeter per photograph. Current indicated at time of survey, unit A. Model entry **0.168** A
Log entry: **175** A
